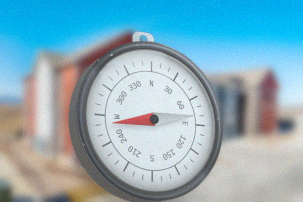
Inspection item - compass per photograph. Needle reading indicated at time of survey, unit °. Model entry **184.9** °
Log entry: **260** °
